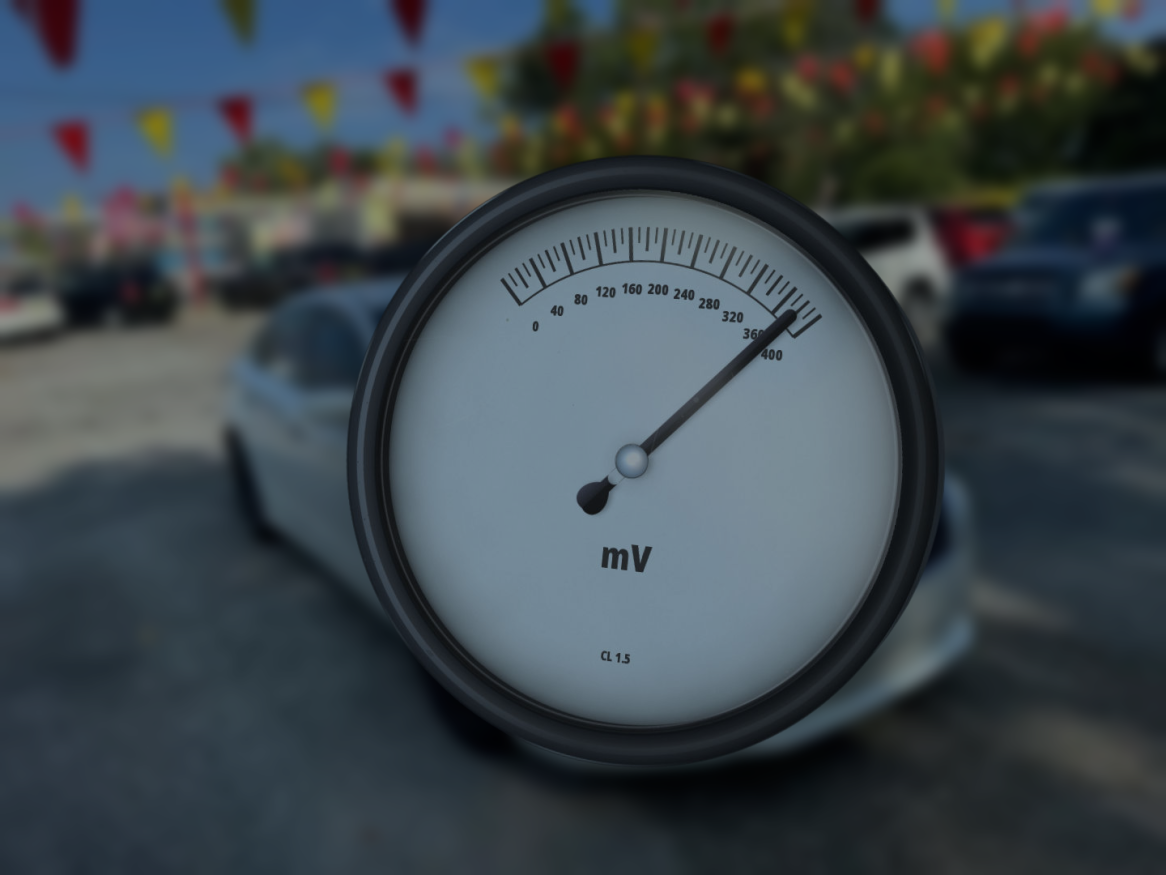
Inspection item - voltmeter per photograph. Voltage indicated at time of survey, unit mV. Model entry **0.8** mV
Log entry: **380** mV
